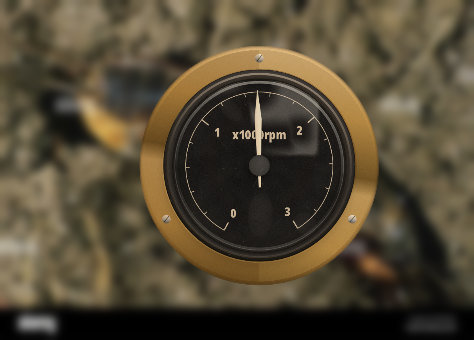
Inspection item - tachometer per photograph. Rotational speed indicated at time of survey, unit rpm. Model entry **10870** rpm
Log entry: **1500** rpm
